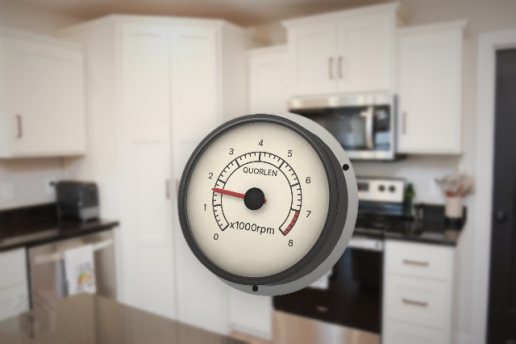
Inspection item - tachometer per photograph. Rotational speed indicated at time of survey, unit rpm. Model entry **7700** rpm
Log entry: **1600** rpm
